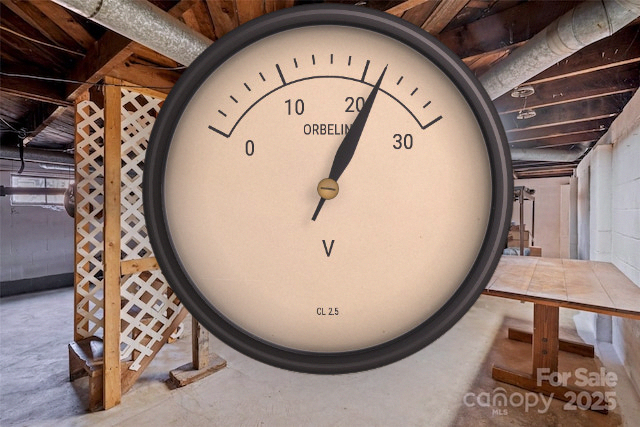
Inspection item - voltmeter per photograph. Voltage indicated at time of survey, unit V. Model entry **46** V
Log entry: **22** V
